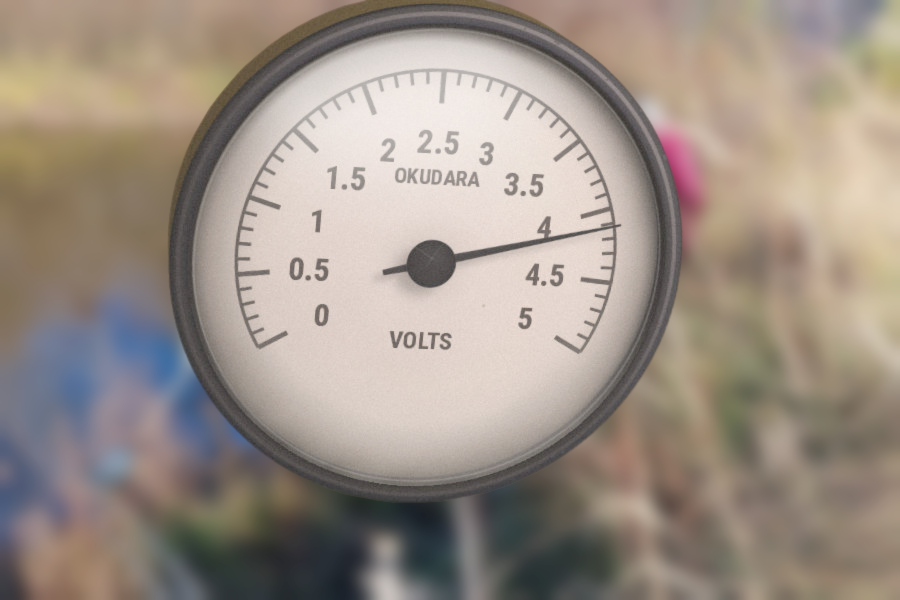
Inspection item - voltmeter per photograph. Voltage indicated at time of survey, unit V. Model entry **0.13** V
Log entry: **4.1** V
